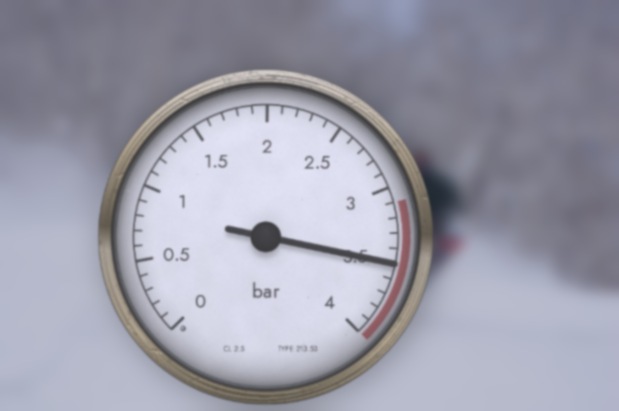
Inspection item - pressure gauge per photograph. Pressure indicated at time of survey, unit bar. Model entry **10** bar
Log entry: **3.5** bar
